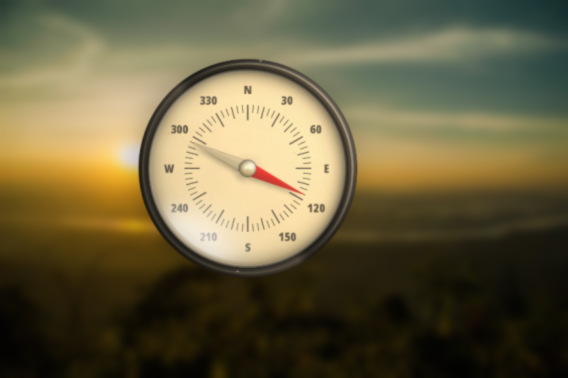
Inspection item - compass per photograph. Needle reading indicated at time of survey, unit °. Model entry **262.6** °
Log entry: **115** °
